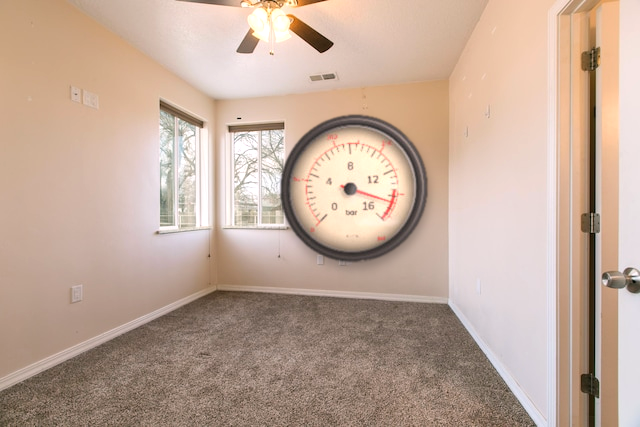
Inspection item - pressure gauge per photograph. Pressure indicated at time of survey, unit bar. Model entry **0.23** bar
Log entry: **14.5** bar
